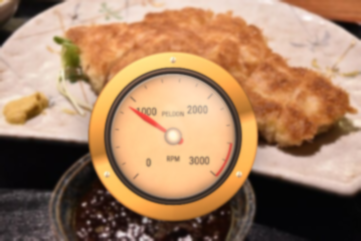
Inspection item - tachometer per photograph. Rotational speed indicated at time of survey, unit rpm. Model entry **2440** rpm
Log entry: **900** rpm
